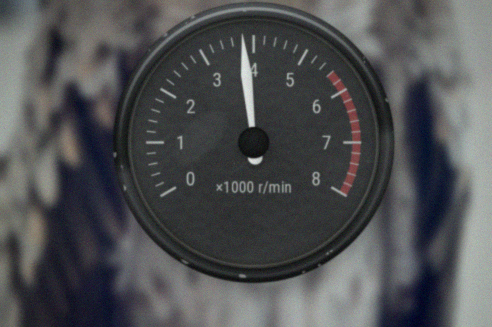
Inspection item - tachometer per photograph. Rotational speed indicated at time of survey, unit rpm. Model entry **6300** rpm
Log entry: **3800** rpm
